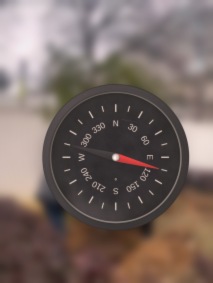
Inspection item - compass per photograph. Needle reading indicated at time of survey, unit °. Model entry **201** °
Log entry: **105** °
